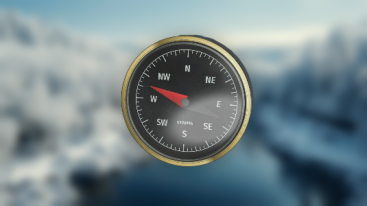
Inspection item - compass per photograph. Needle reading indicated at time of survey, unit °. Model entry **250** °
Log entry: **290** °
